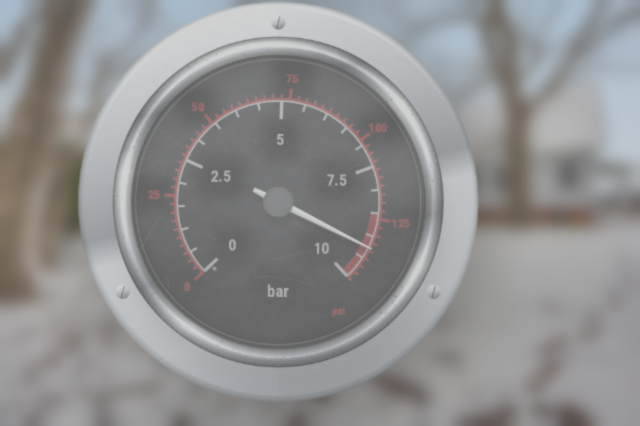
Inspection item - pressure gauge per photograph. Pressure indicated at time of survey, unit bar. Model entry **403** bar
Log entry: **9.25** bar
